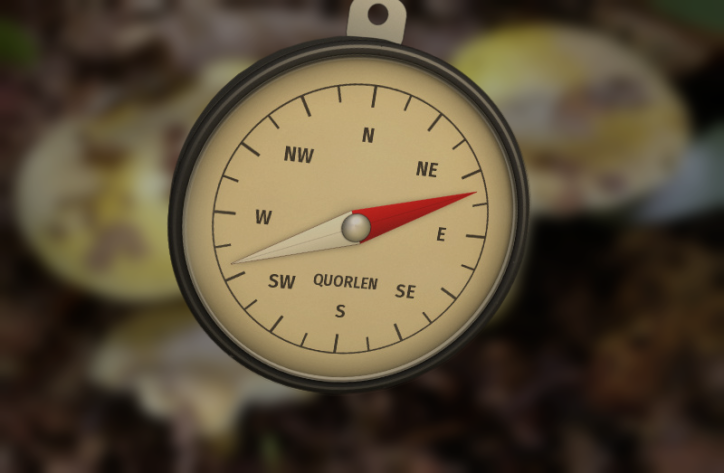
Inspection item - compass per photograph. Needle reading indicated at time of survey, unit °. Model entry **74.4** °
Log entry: **67.5** °
